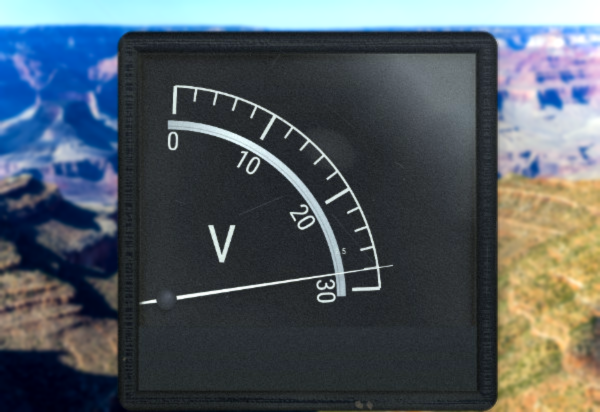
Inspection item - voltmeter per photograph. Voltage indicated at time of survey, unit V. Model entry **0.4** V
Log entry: **28** V
